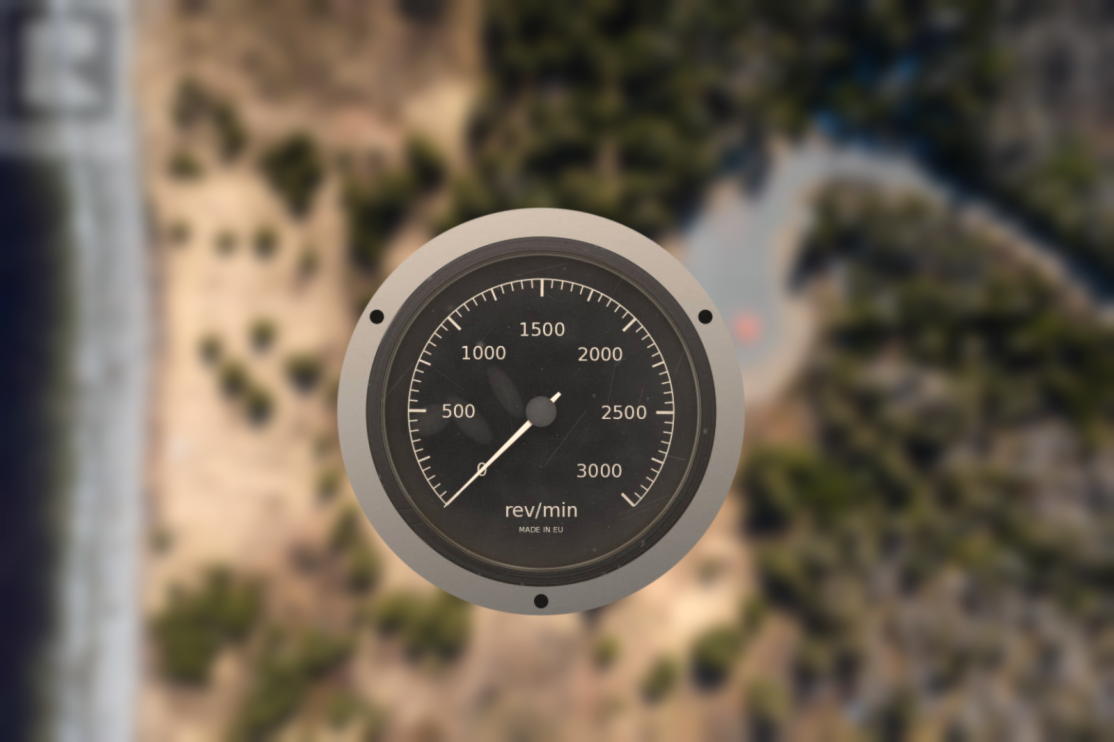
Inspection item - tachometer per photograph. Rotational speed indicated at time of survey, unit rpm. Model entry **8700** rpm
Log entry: **0** rpm
